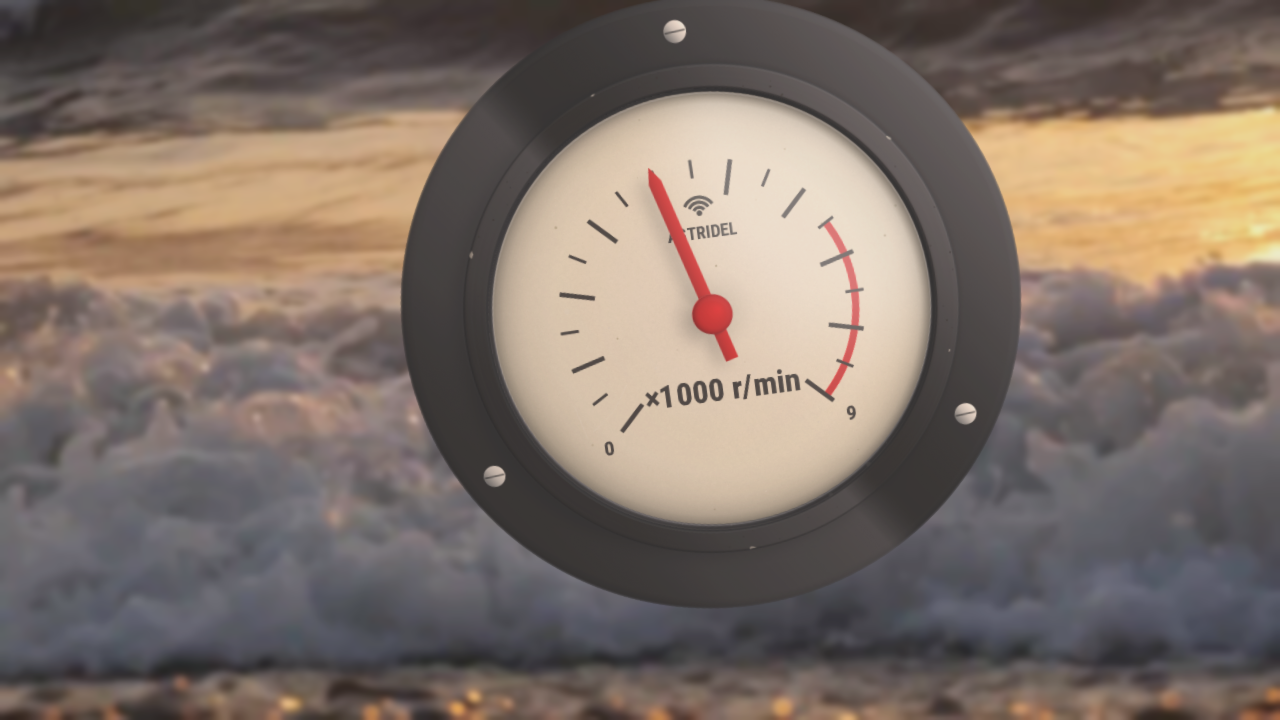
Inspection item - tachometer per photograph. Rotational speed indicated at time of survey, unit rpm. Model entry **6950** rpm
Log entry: **4000** rpm
